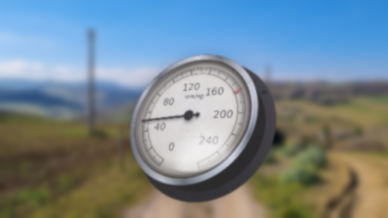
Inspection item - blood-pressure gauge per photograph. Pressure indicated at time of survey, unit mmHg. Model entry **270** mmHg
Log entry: **50** mmHg
